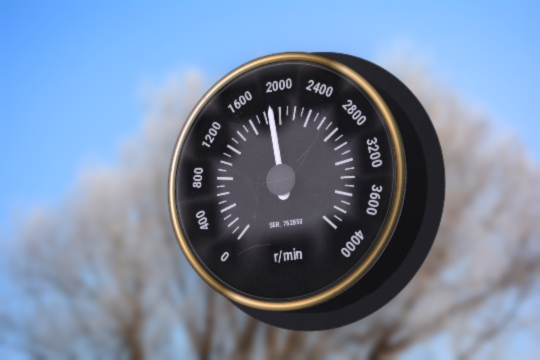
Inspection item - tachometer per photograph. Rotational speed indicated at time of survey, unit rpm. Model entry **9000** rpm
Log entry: **1900** rpm
